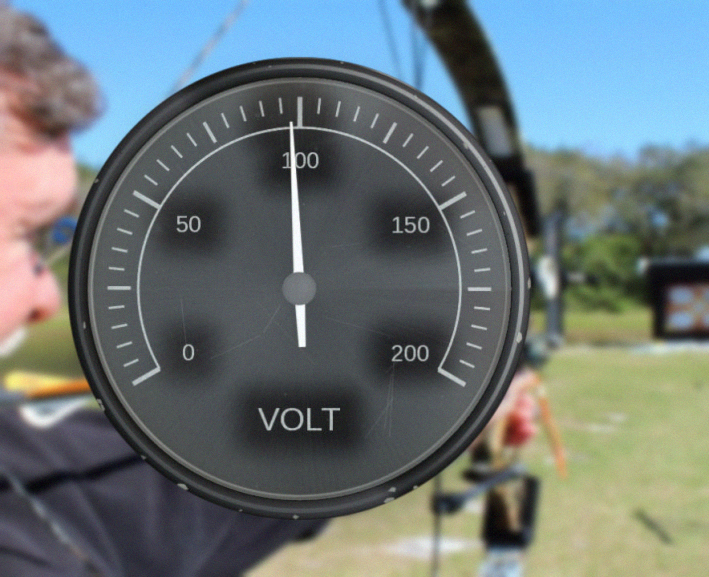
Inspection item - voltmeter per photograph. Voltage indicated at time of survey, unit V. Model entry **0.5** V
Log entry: **97.5** V
